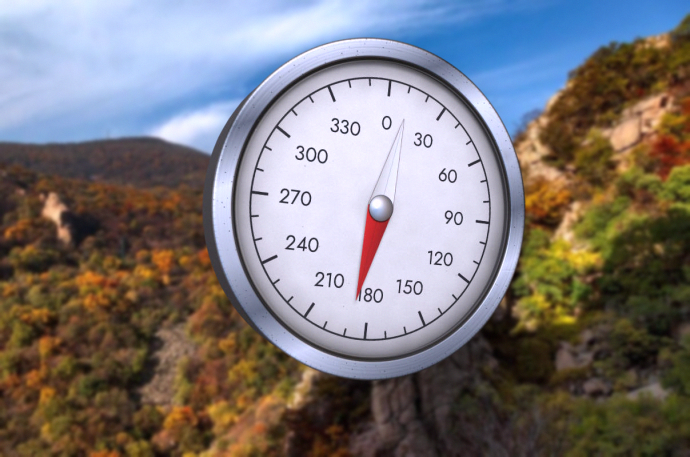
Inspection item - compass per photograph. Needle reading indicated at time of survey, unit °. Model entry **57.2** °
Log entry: **190** °
